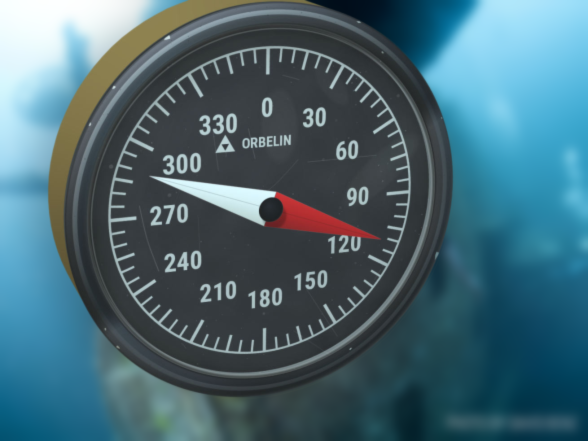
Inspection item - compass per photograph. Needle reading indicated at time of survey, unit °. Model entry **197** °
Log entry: **110** °
